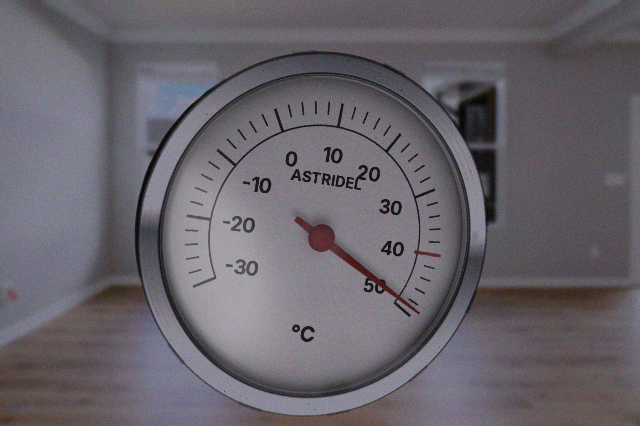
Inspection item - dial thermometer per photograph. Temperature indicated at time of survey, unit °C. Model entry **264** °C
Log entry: **49** °C
